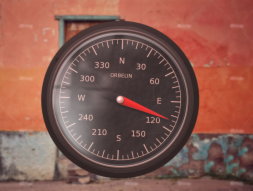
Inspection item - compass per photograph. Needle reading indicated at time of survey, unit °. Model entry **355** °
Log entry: **110** °
